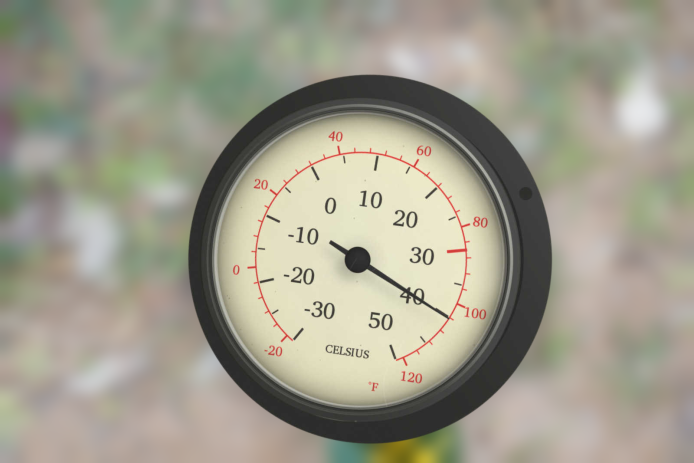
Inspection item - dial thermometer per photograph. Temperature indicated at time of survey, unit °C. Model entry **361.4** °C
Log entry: **40** °C
